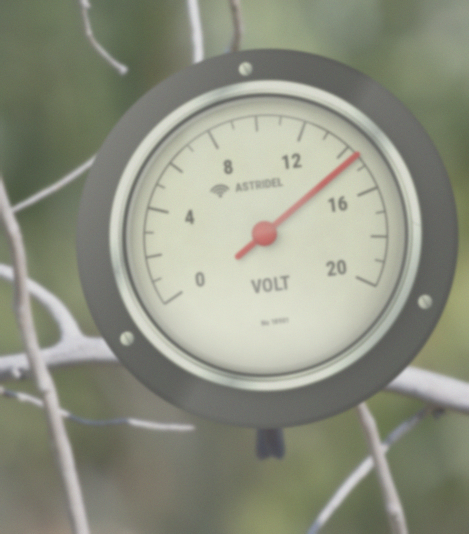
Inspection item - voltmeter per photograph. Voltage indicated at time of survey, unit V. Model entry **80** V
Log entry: **14.5** V
